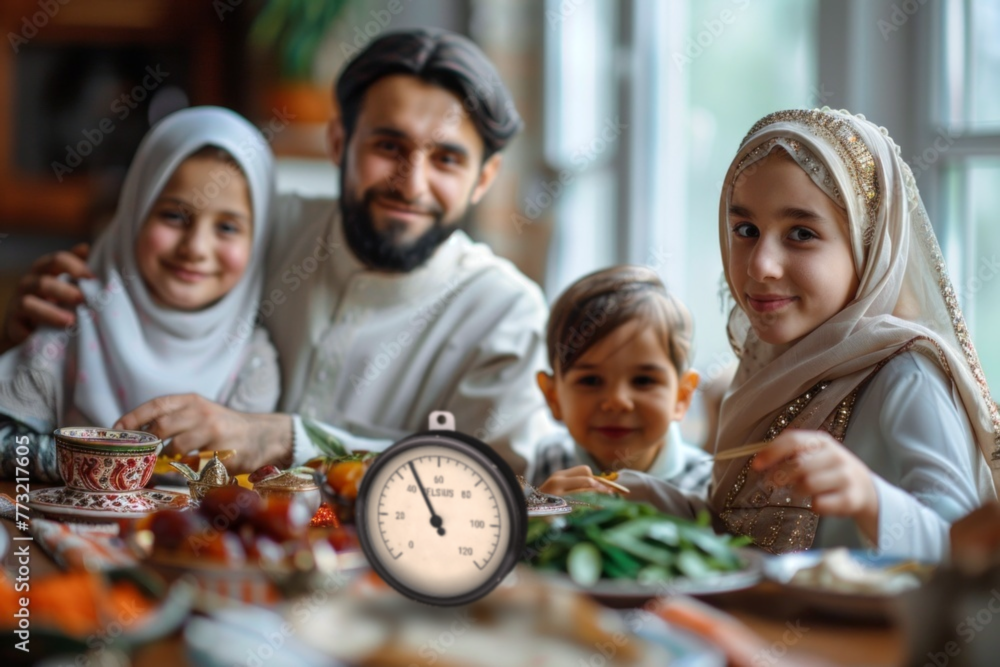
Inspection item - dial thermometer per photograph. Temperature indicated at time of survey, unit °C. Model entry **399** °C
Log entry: **48** °C
